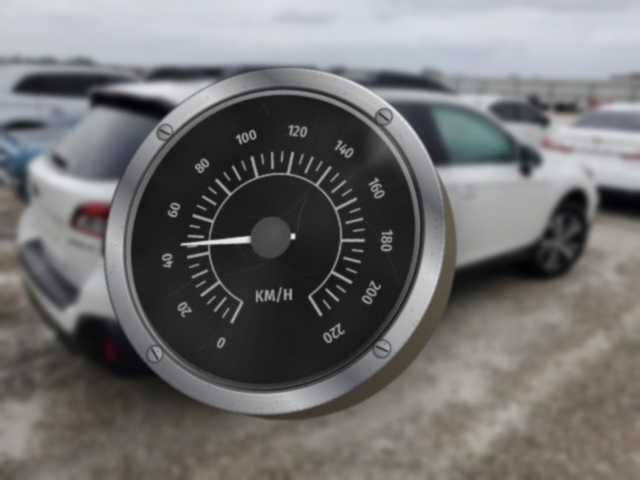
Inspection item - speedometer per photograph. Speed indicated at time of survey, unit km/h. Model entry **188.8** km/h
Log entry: **45** km/h
